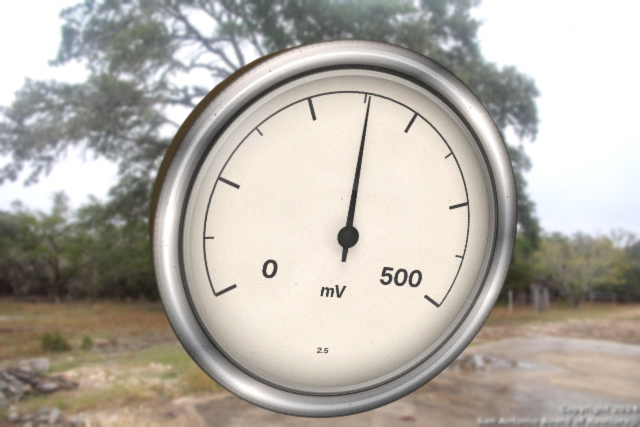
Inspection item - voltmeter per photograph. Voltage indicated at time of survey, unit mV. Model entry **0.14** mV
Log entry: **250** mV
